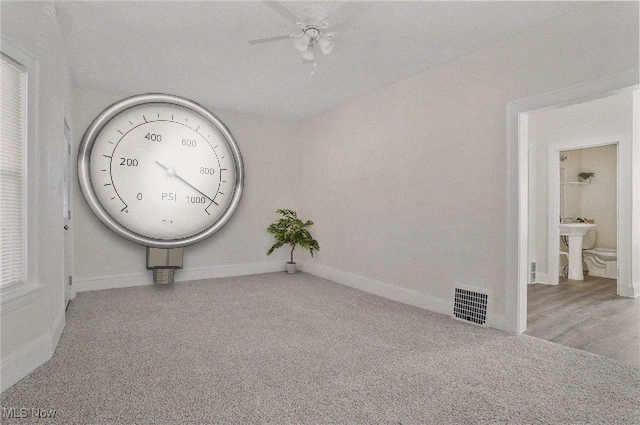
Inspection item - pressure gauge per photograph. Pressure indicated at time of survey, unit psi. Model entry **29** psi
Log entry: **950** psi
